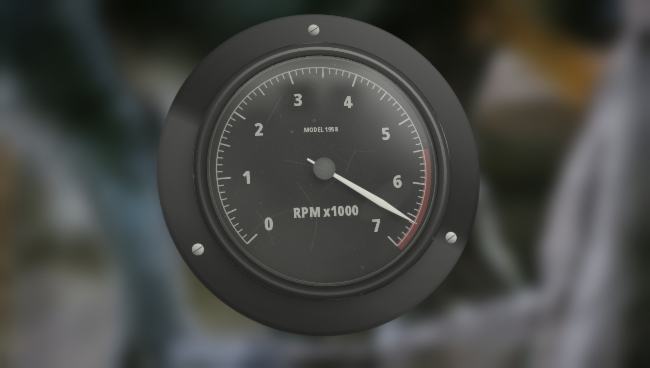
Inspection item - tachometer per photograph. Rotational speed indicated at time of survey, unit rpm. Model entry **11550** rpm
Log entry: **6600** rpm
